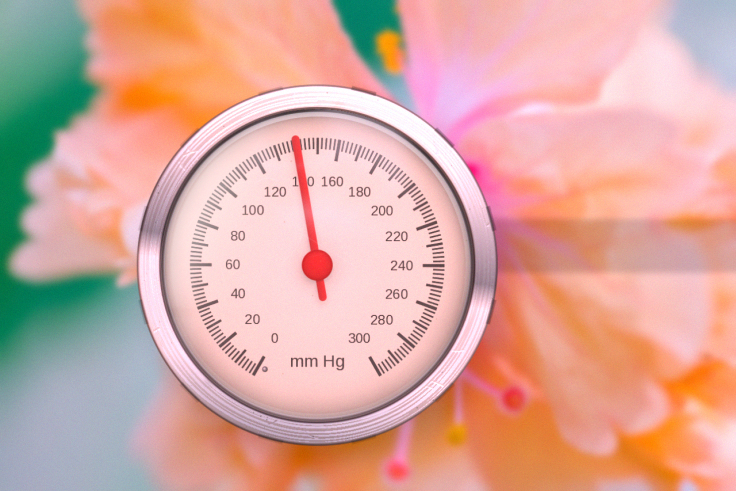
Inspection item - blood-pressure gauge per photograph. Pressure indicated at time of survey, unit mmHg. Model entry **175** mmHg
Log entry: **140** mmHg
